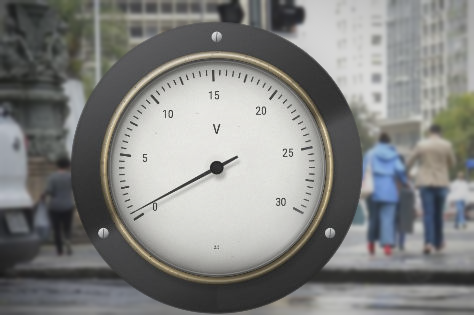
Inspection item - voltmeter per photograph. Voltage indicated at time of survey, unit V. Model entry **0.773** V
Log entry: **0.5** V
